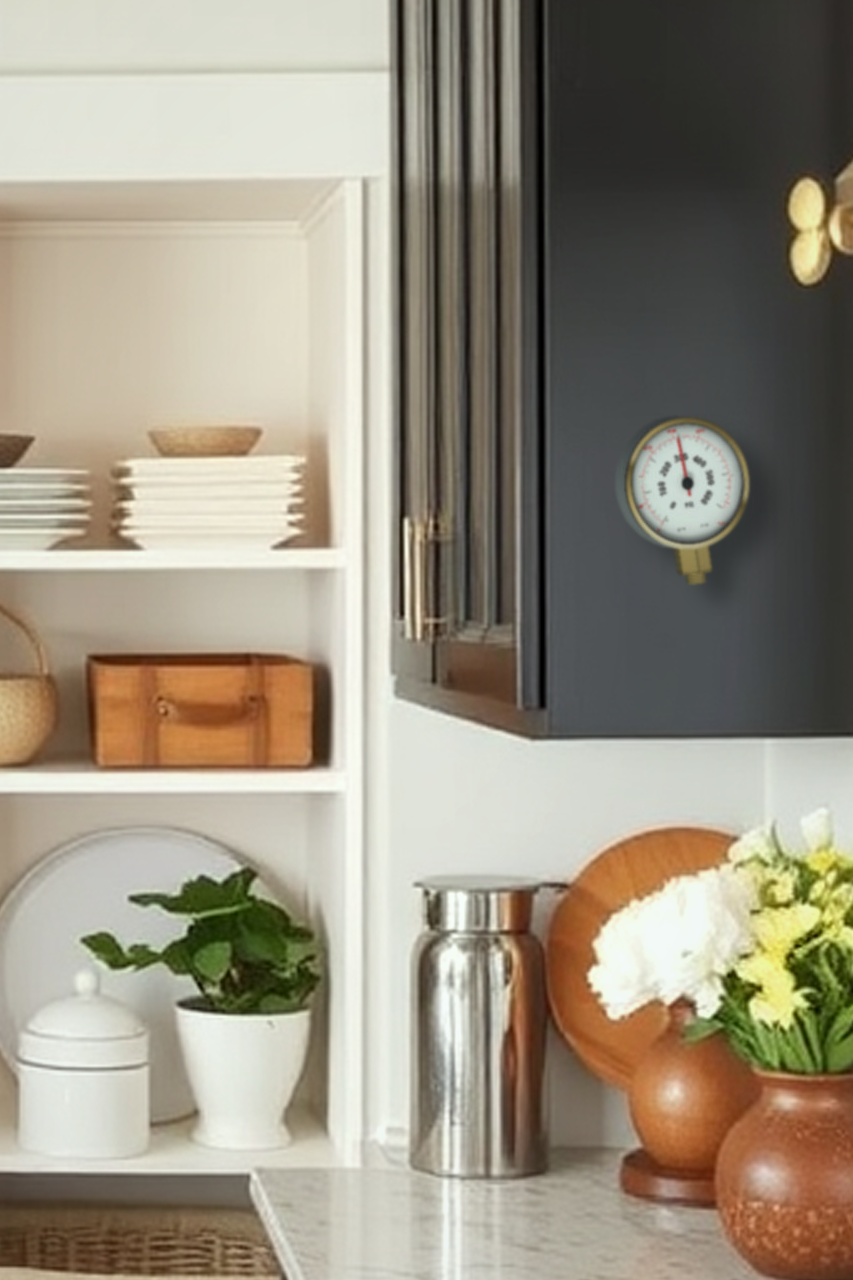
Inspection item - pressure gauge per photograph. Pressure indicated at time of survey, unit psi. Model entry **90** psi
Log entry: **300** psi
